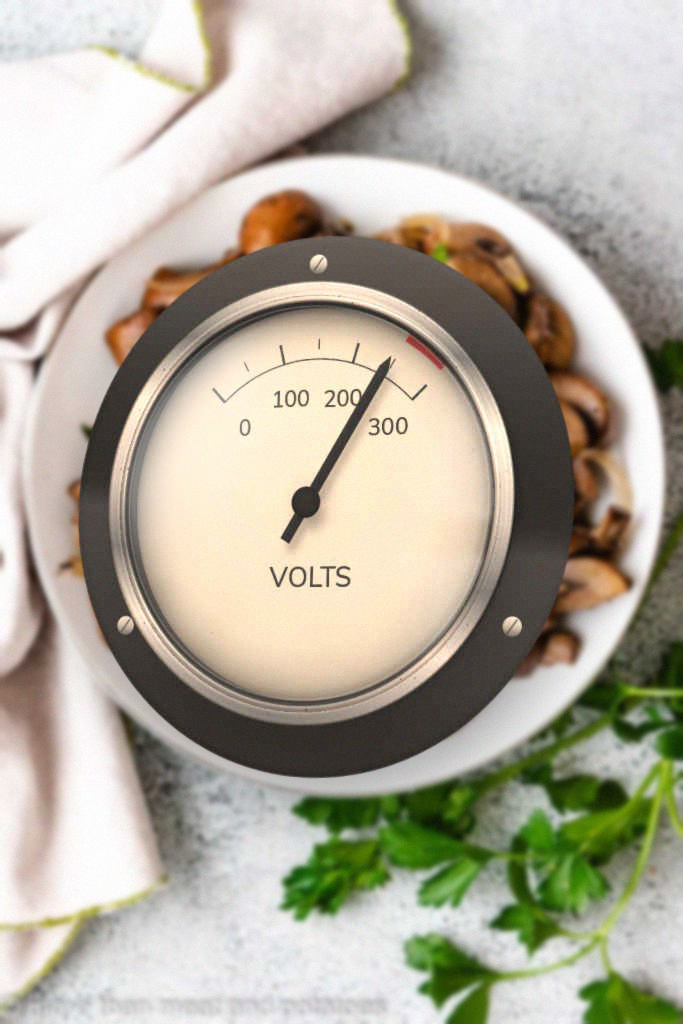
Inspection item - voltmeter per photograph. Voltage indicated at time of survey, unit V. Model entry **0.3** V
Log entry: **250** V
